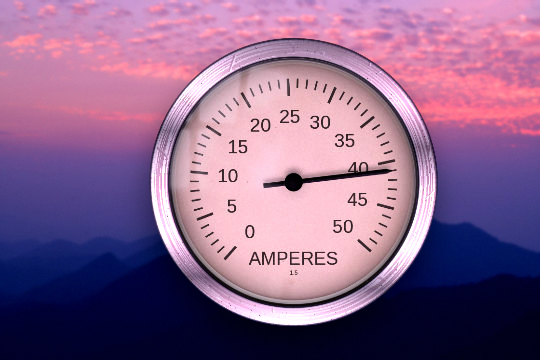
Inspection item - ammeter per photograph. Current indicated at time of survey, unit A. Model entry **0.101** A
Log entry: **41** A
